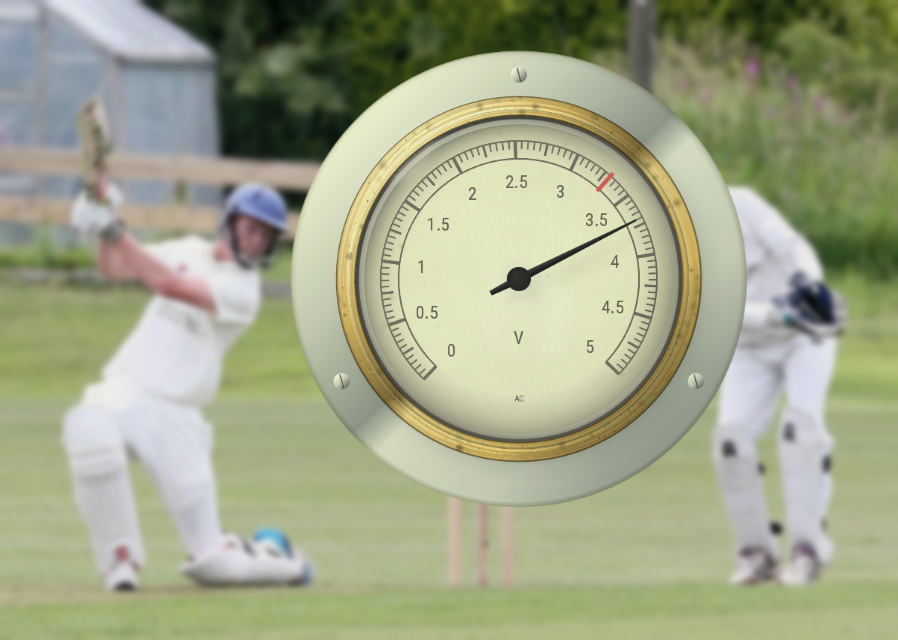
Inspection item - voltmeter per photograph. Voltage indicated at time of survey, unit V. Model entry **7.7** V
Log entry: **3.7** V
